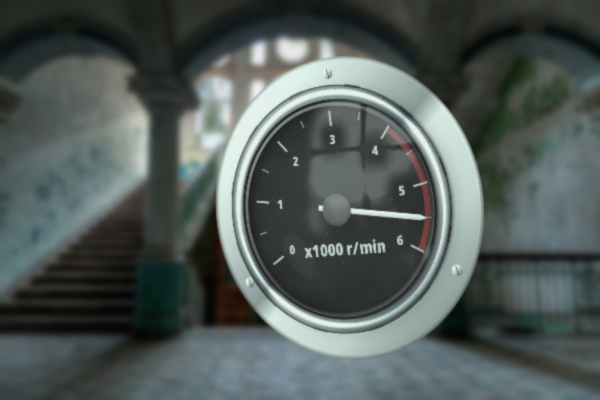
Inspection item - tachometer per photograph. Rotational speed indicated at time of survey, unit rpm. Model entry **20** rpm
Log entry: **5500** rpm
